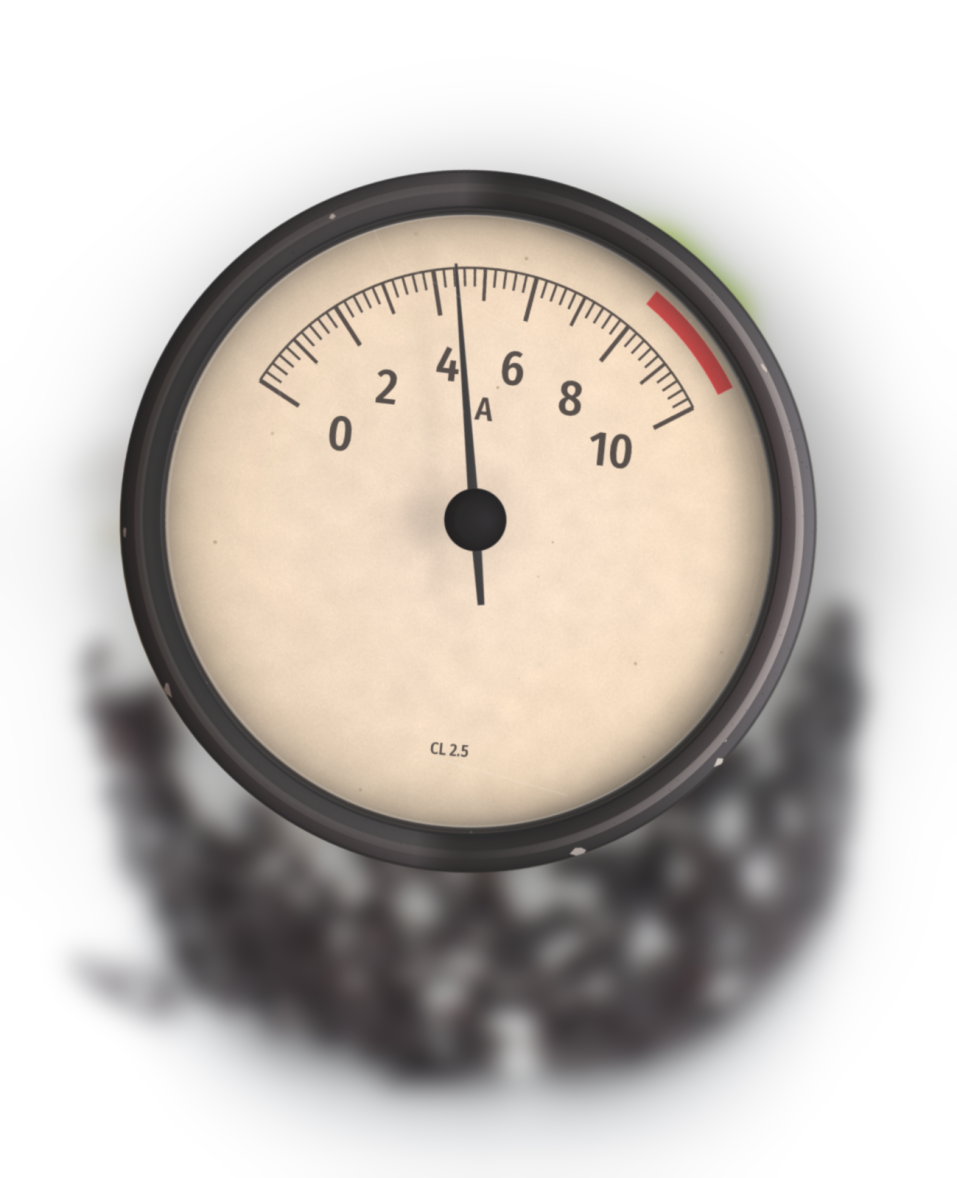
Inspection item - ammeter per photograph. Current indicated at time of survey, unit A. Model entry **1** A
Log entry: **4.4** A
